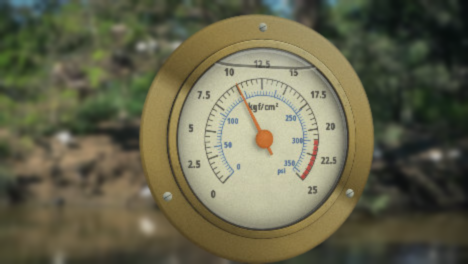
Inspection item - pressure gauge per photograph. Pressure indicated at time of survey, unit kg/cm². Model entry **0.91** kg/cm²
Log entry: **10** kg/cm²
